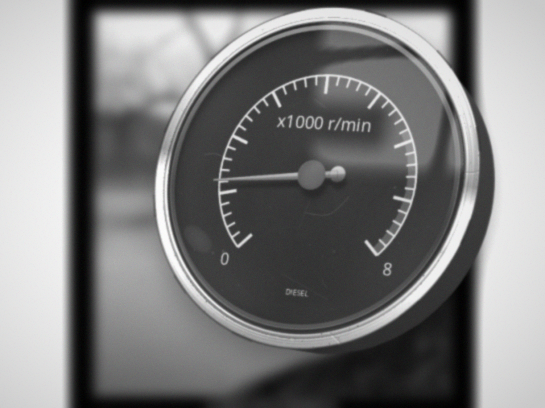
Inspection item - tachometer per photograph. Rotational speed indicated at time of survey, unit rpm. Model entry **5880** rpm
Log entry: **1200** rpm
